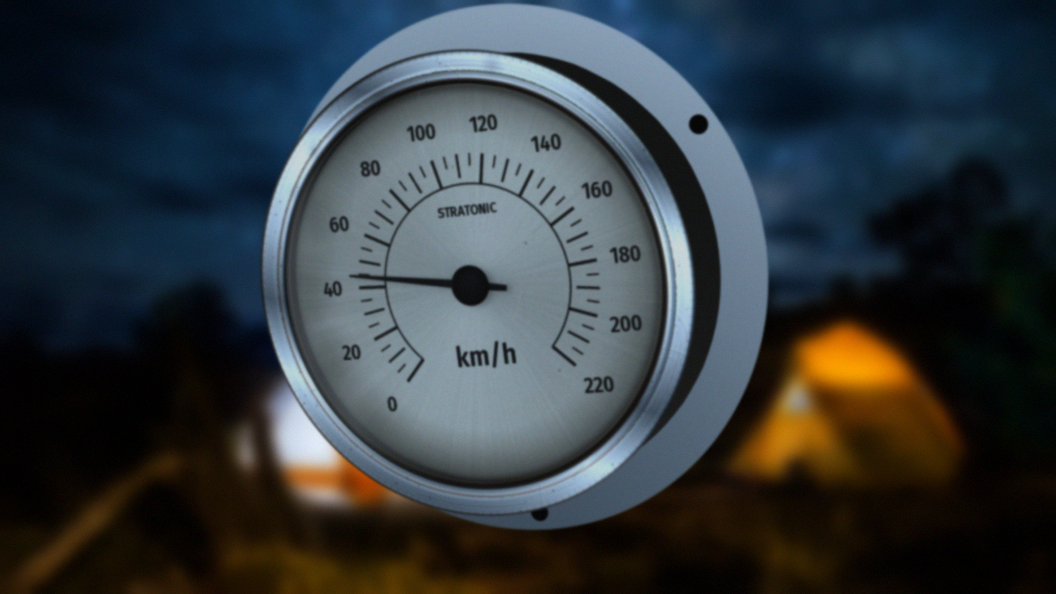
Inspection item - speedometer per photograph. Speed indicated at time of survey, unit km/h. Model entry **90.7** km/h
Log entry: **45** km/h
